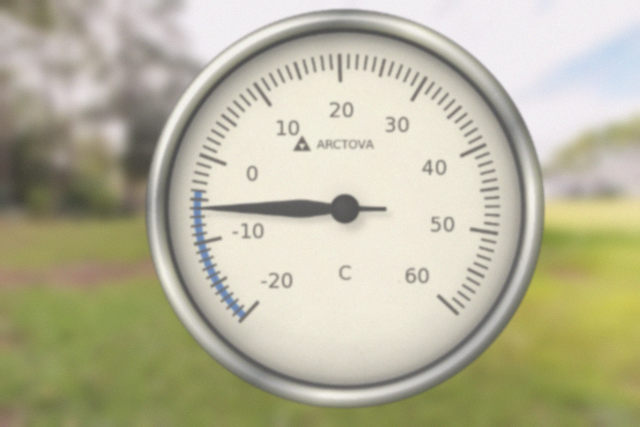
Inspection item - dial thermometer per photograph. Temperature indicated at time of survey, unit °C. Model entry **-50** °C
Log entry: **-6** °C
